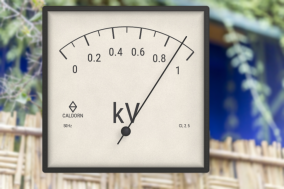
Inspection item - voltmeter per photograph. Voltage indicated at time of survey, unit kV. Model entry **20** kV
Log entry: **0.9** kV
